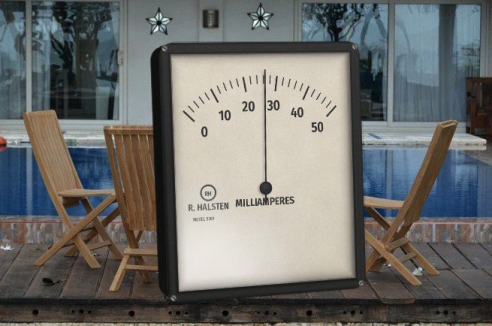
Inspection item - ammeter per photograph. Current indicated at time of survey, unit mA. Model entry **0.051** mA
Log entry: **26** mA
